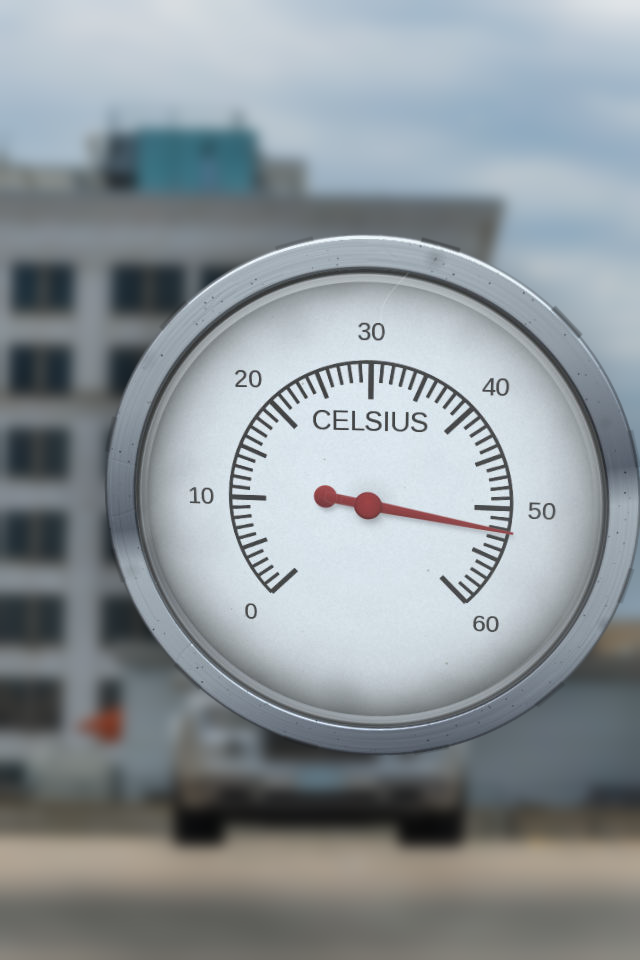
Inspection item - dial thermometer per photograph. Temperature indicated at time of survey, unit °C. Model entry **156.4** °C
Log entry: **52** °C
